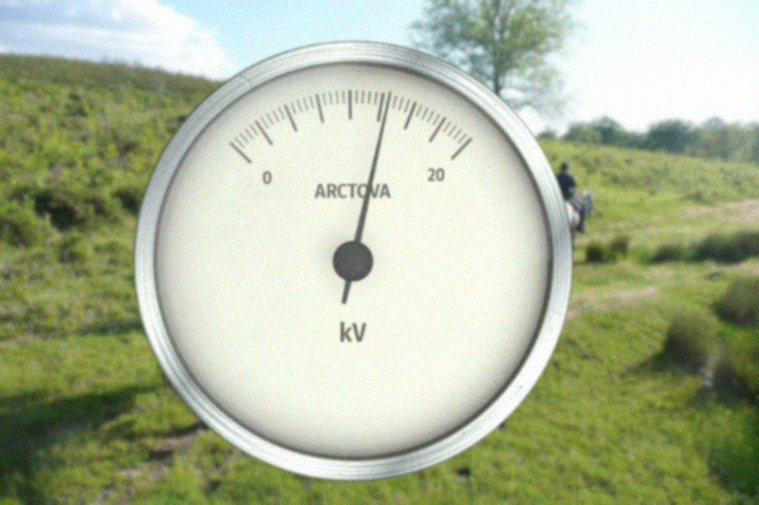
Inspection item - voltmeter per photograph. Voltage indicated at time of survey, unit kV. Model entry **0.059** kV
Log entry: **13** kV
